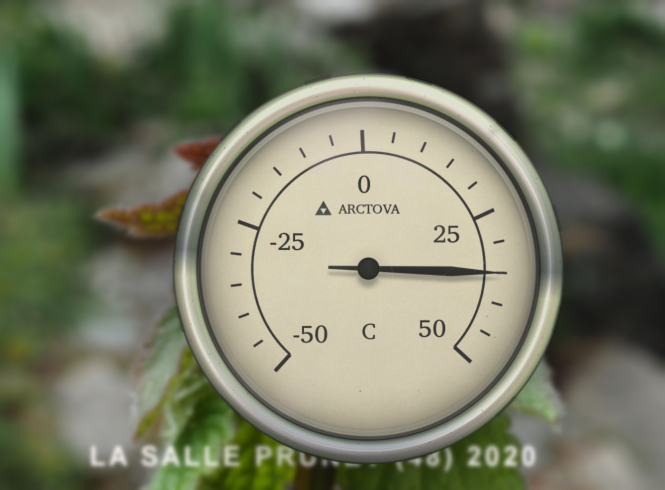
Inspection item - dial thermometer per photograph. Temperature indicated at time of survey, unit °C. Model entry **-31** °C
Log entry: **35** °C
